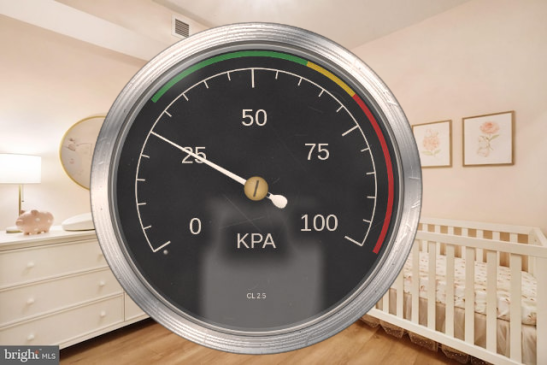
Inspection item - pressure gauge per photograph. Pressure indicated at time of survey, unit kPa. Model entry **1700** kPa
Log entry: **25** kPa
